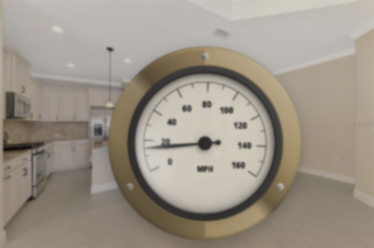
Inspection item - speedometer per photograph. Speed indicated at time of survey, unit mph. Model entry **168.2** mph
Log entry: **15** mph
